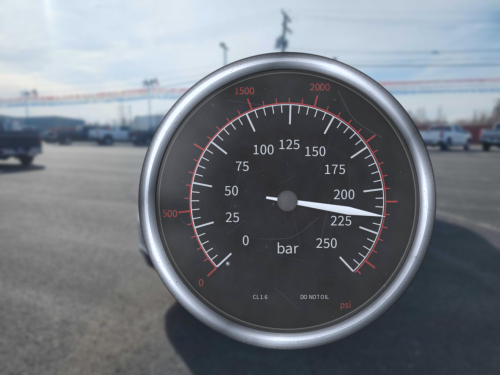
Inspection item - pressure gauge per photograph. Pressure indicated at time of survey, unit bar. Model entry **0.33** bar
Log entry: **215** bar
